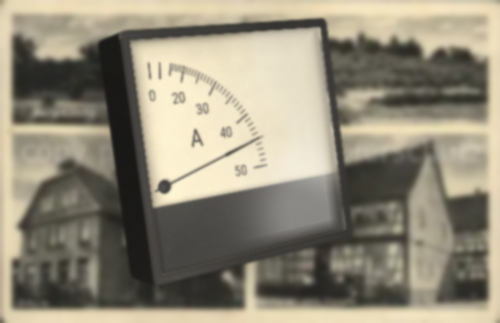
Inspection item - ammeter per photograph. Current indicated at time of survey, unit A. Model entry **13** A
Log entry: **45** A
